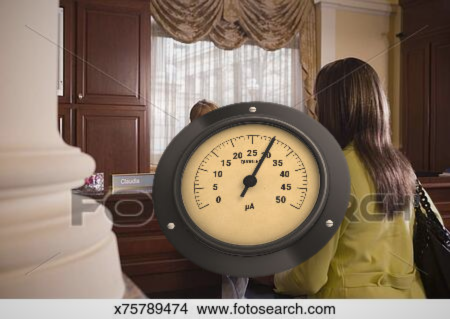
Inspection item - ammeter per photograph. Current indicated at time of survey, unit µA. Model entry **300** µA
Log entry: **30** µA
